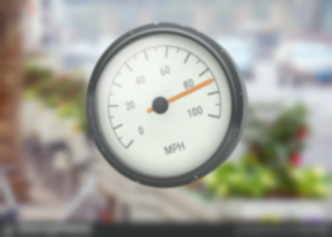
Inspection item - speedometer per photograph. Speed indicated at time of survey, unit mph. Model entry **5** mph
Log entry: **85** mph
